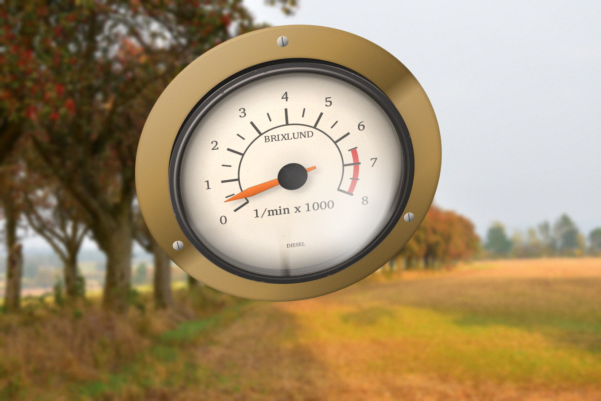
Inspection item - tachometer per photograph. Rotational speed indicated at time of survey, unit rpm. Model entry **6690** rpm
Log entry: **500** rpm
